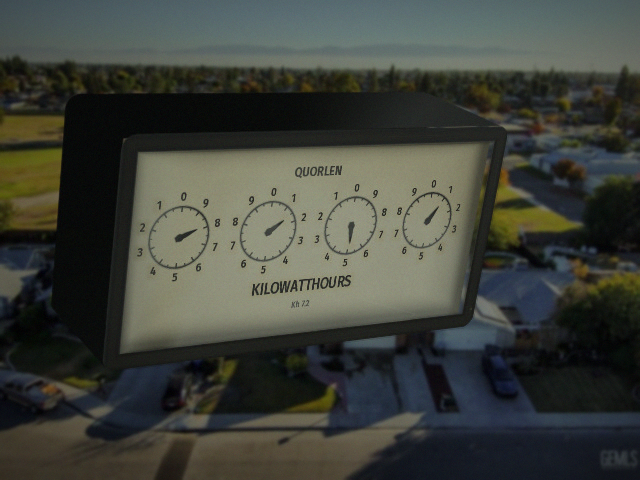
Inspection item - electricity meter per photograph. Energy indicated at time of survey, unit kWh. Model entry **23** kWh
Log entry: **8151** kWh
